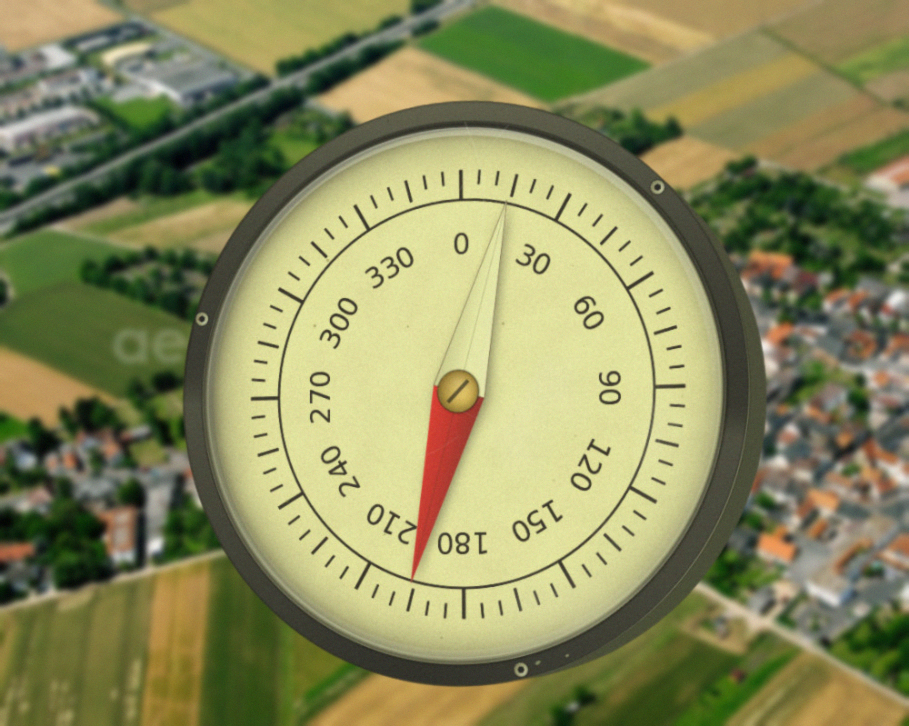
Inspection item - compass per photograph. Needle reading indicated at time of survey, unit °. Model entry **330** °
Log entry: **195** °
